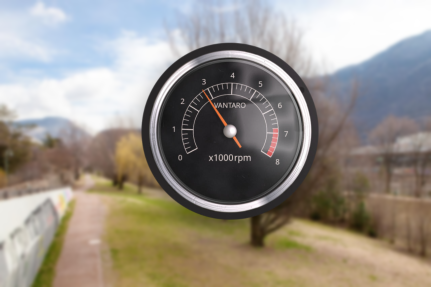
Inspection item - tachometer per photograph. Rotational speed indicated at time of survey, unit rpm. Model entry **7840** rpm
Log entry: **2800** rpm
